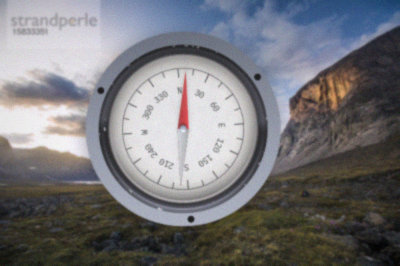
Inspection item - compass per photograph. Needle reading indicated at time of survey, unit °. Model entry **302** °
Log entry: **7.5** °
